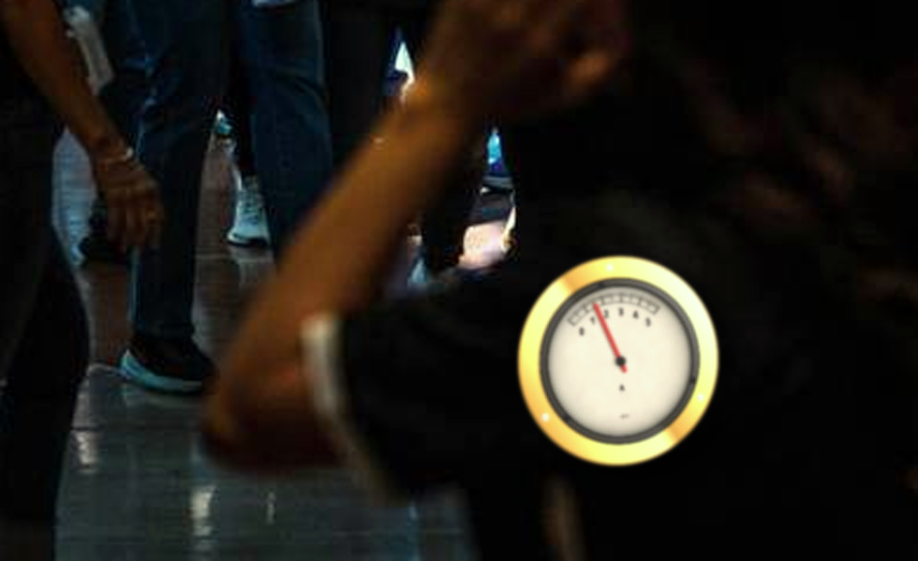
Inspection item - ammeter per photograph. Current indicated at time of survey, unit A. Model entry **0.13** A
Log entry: **1.5** A
